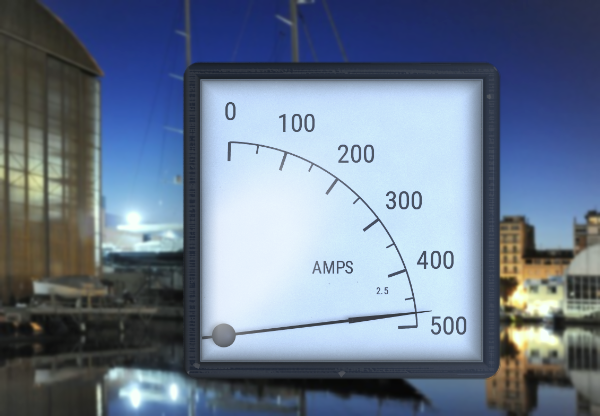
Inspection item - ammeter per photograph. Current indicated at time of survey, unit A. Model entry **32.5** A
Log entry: **475** A
